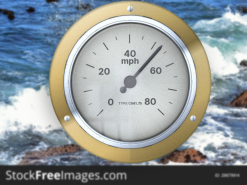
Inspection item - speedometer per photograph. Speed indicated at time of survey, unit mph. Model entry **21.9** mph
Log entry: **52.5** mph
